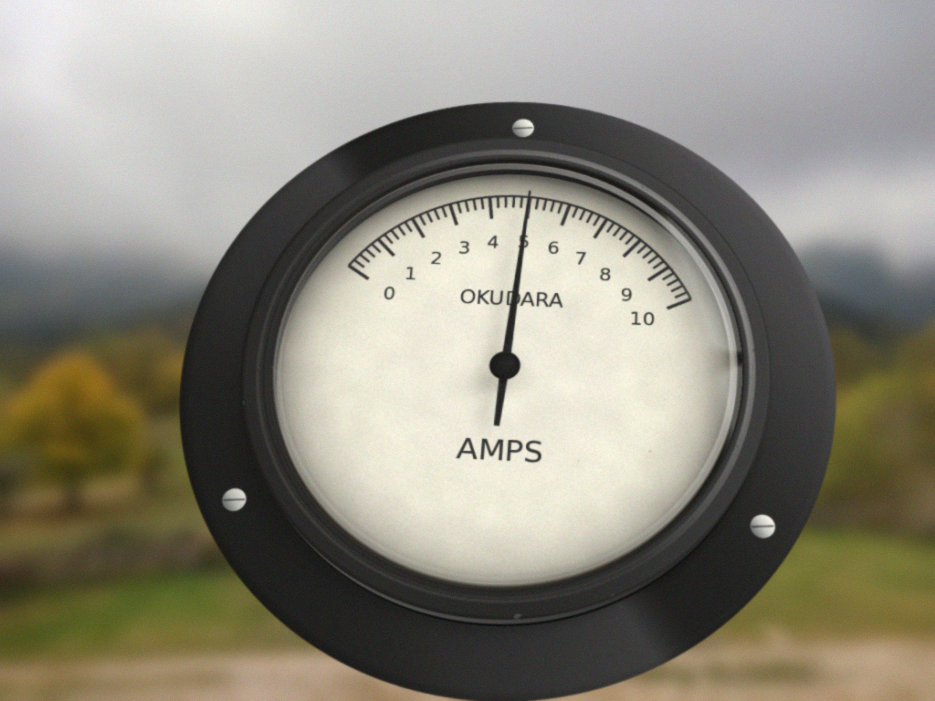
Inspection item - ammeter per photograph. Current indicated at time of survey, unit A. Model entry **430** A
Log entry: **5** A
